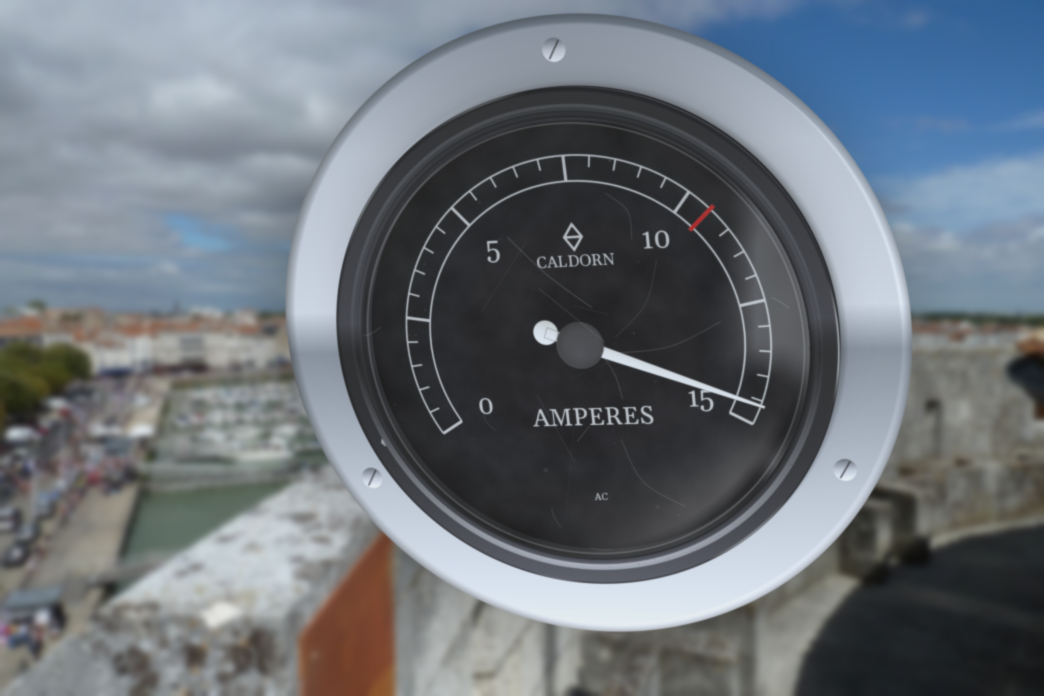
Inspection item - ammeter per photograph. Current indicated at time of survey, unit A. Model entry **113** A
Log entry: **14.5** A
